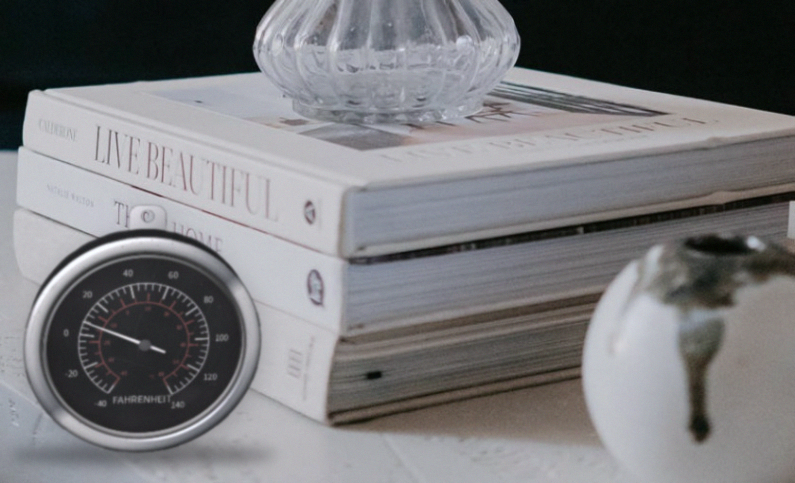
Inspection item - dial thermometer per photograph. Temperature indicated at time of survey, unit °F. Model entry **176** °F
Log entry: **8** °F
